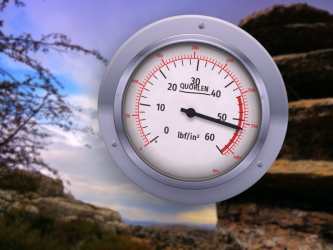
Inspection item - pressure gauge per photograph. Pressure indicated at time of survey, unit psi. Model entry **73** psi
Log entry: **52** psi
